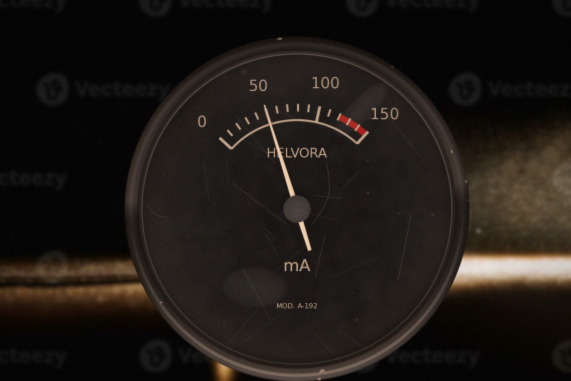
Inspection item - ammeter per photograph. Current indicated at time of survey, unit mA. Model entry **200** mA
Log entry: **50** mA
